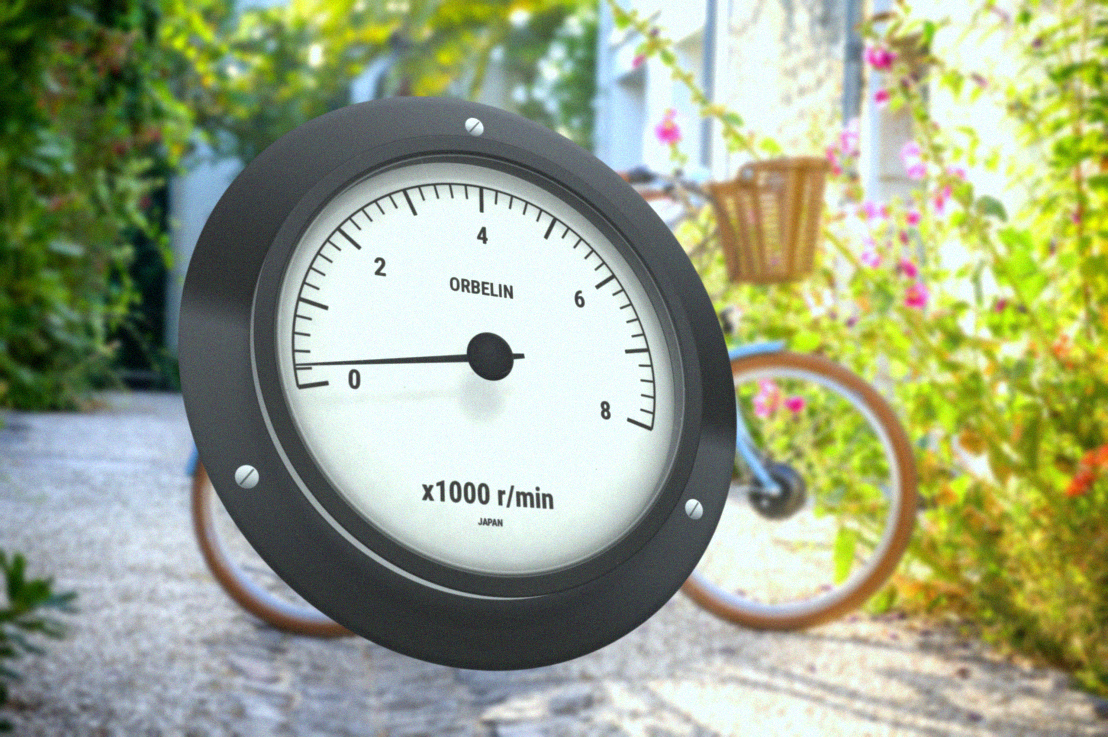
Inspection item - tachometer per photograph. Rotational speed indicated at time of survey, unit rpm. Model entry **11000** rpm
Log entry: **200** rpm
